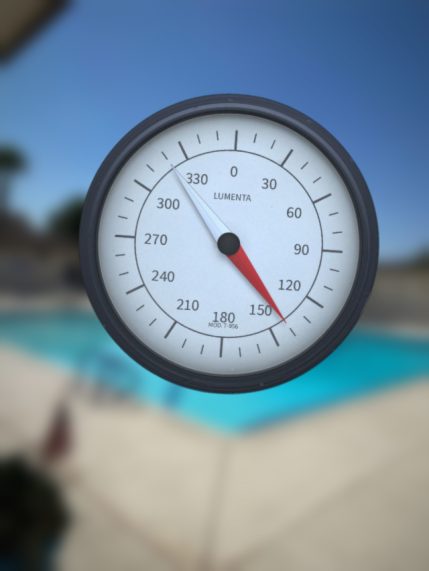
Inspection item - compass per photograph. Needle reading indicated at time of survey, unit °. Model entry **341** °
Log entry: **140** °
